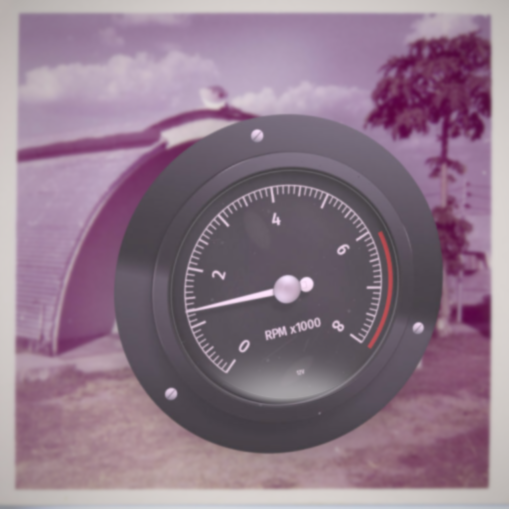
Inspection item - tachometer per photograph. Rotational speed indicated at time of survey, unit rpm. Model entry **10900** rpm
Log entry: **1300** rpm
